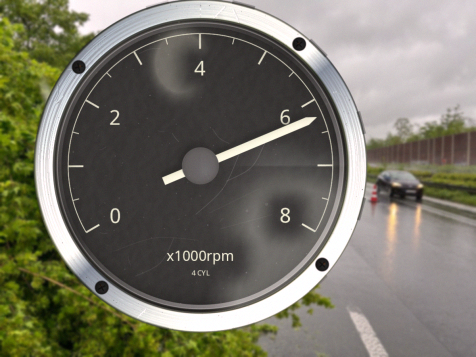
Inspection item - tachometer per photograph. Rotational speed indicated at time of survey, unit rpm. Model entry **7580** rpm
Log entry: **6250** rpm
